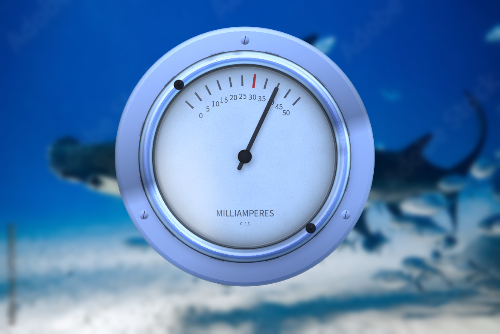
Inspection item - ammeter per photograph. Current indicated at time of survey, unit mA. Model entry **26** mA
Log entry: **40** mA
